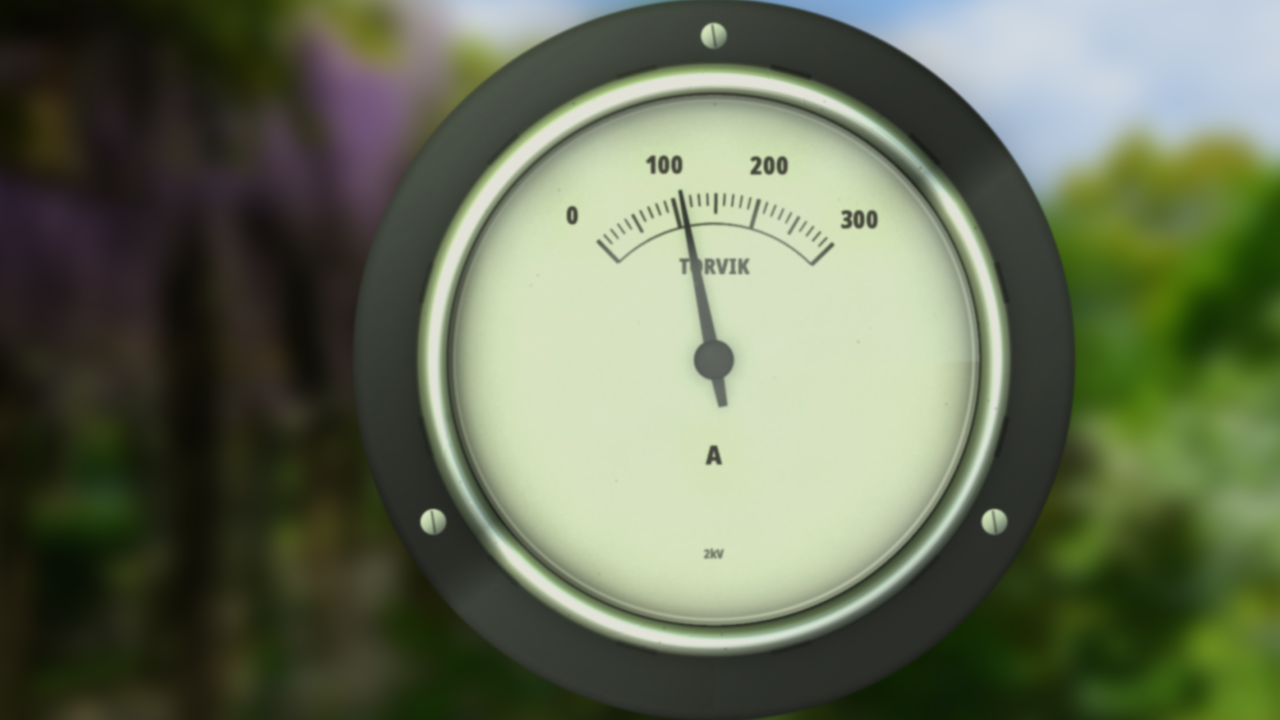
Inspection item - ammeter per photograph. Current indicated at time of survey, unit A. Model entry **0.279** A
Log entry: **110** A
